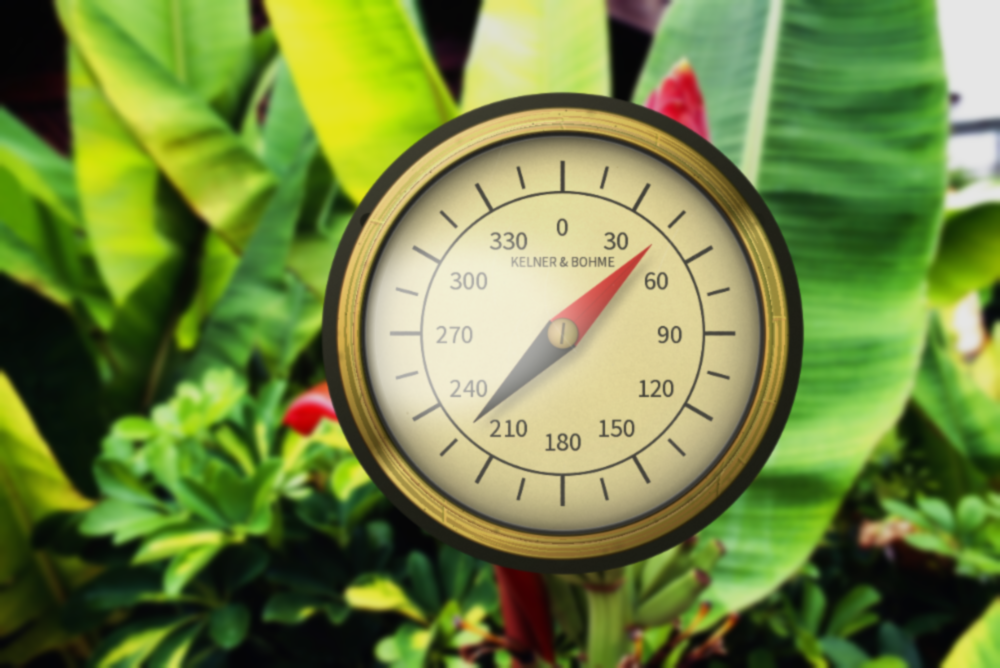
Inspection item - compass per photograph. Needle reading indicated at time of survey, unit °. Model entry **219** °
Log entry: **45** °
